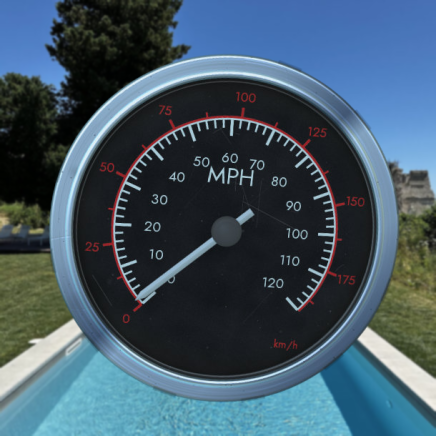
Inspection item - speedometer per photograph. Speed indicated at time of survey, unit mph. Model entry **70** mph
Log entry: **2** mph
